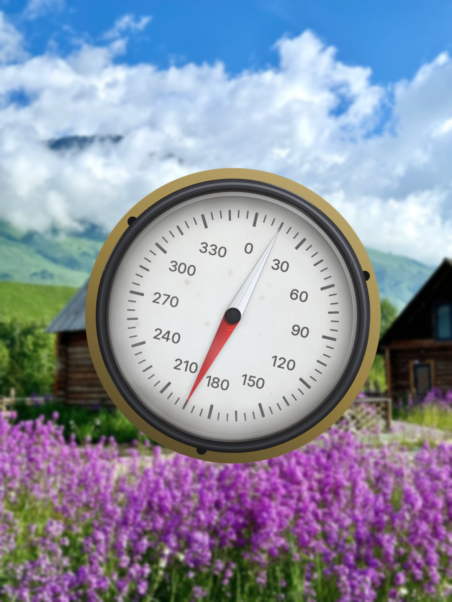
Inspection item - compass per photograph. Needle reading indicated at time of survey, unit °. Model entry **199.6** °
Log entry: **195** °
